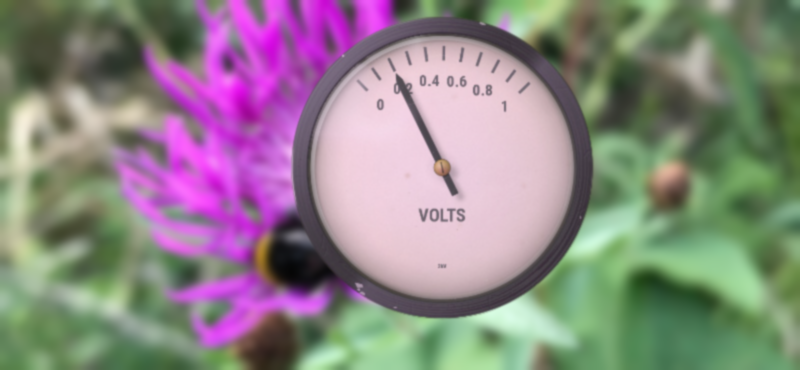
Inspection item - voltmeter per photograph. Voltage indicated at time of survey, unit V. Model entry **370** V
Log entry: **0.2** V
